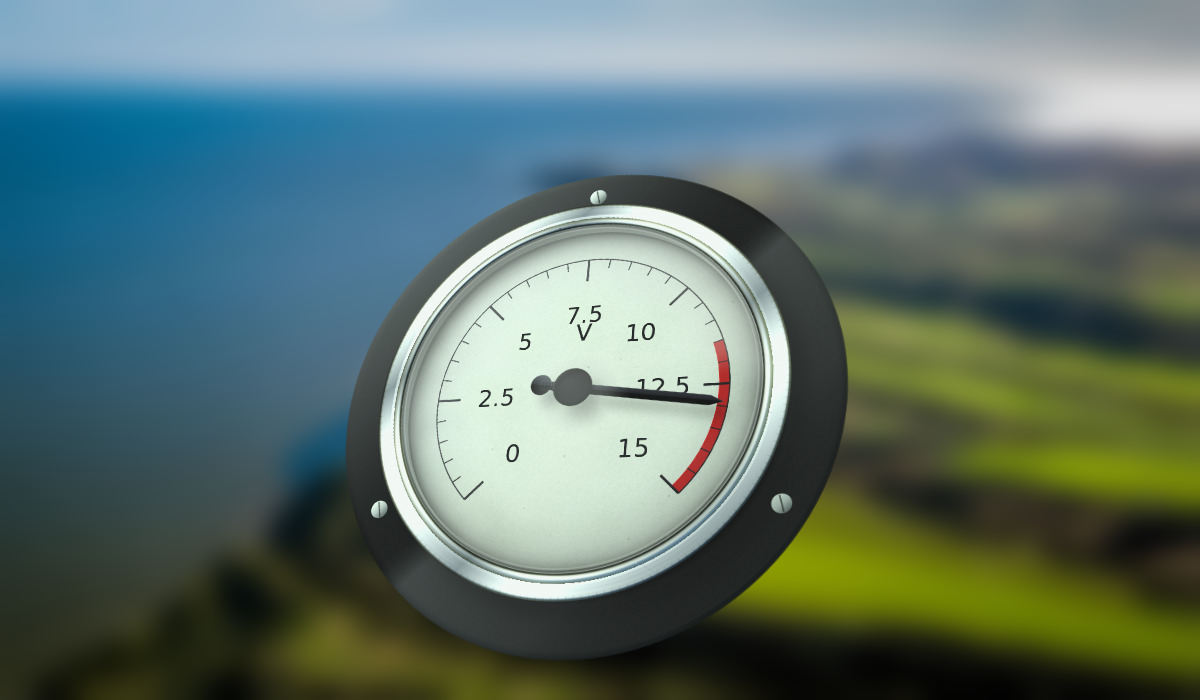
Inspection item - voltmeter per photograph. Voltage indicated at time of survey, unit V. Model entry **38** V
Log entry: **13** V
